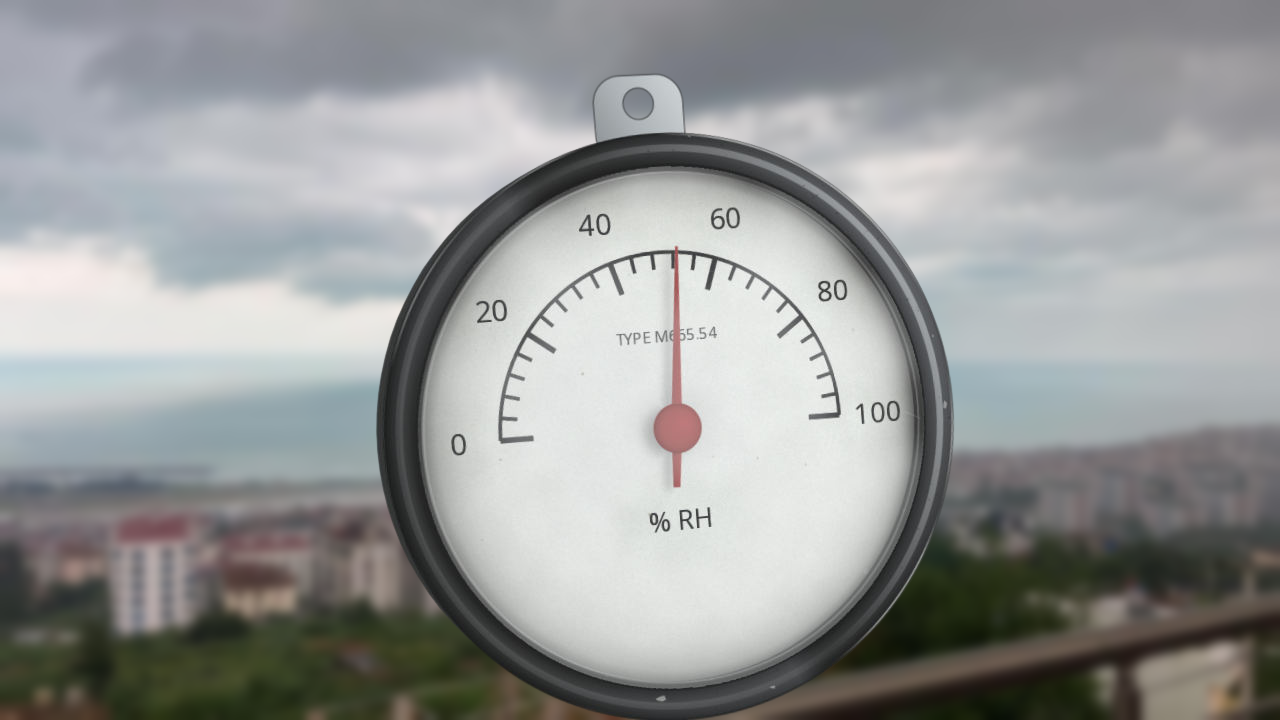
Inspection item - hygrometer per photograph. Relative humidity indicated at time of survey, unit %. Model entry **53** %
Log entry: **52** %
